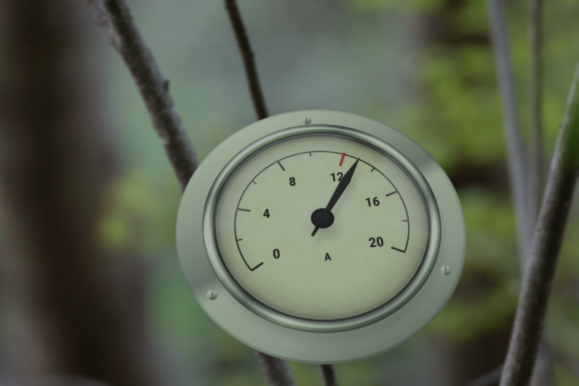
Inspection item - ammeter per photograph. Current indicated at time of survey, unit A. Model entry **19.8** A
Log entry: **13** A
